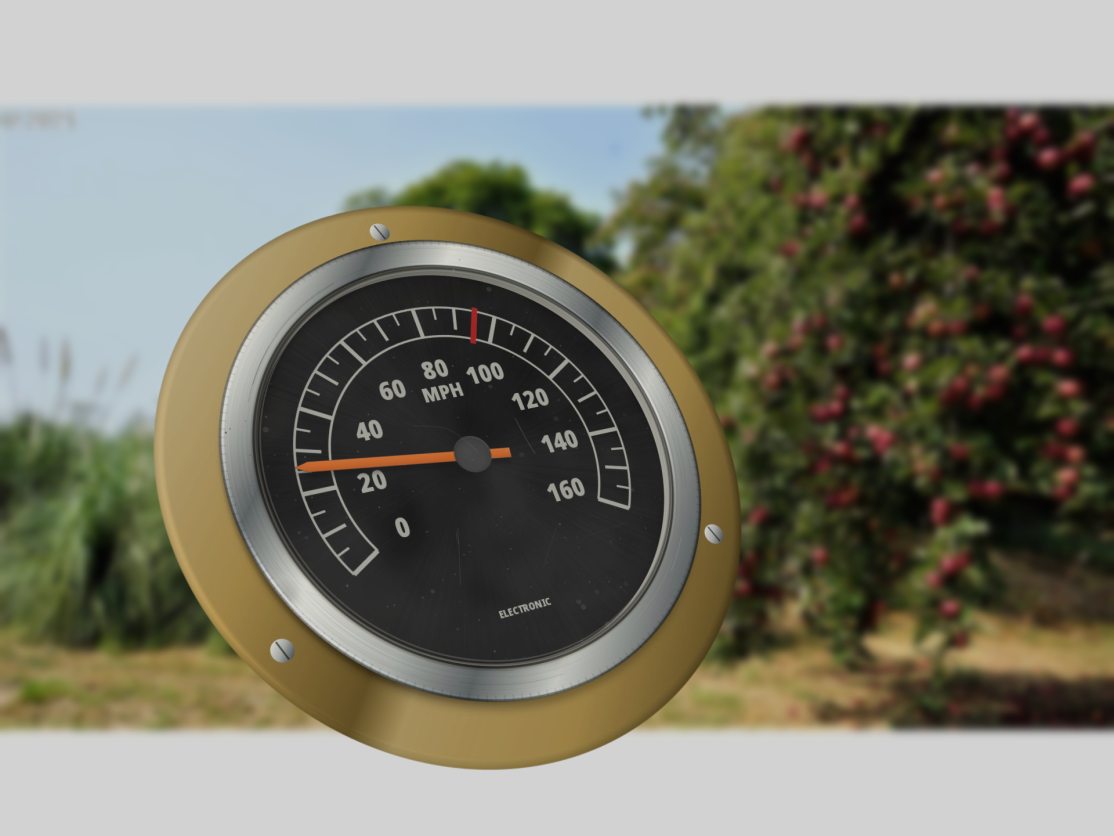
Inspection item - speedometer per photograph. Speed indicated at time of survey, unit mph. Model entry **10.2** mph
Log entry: **25** mph
